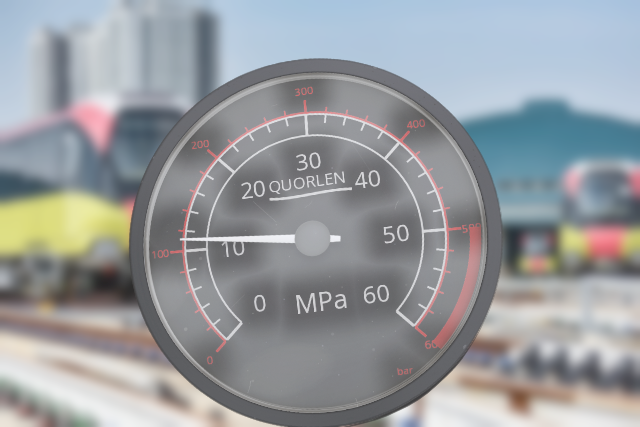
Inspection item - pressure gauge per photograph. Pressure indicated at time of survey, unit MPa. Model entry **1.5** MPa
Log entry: **11** MPa
